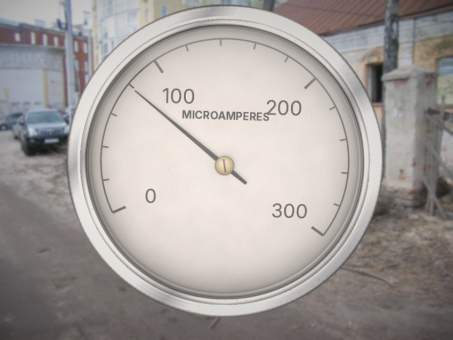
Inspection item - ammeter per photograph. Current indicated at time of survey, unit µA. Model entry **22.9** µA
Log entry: **80** µA
